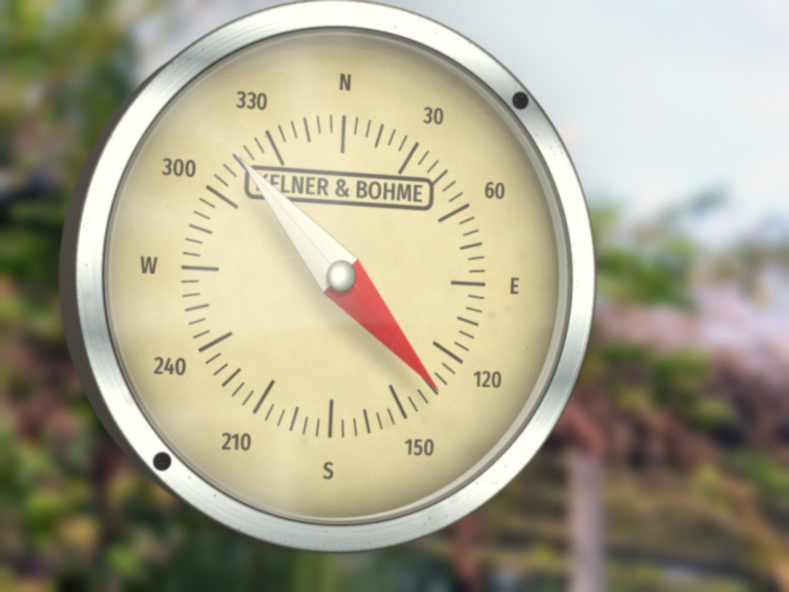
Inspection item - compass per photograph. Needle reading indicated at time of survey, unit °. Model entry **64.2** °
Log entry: **135** °
